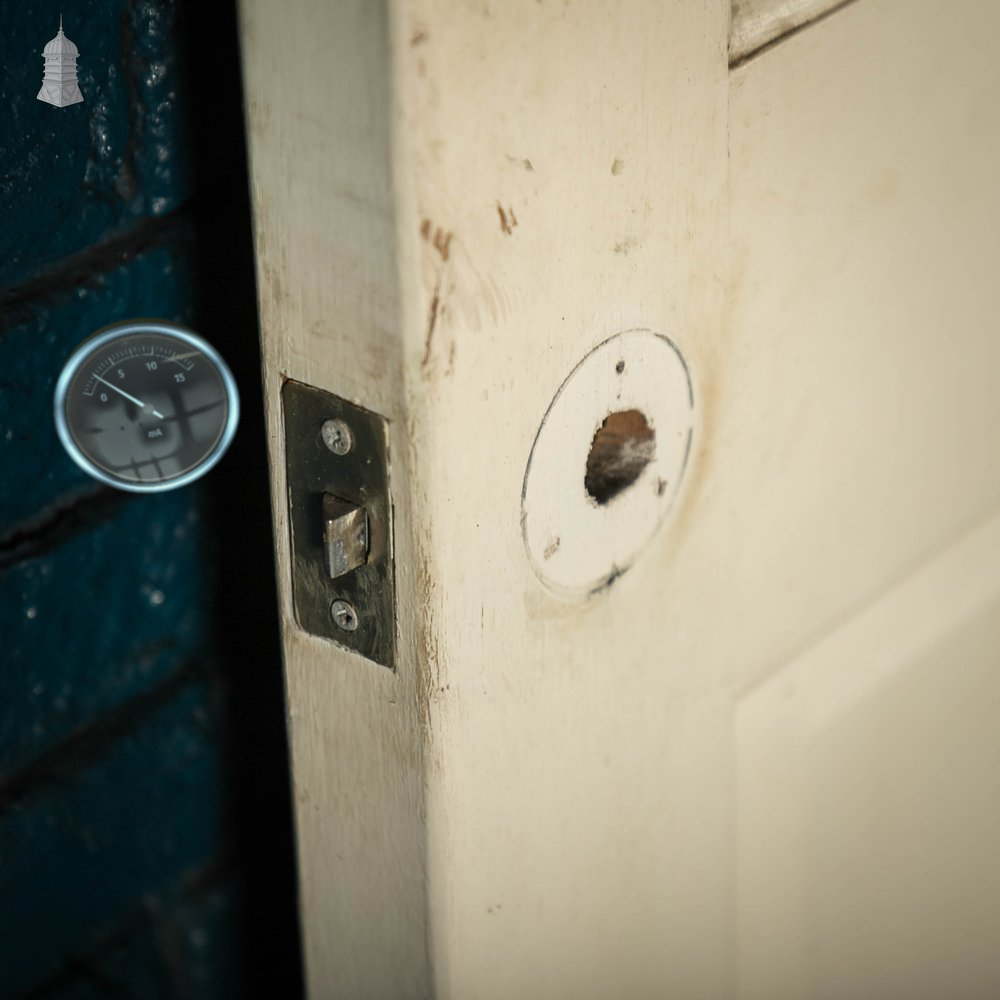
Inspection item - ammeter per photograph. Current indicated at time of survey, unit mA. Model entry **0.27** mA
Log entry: **2.5** mA
